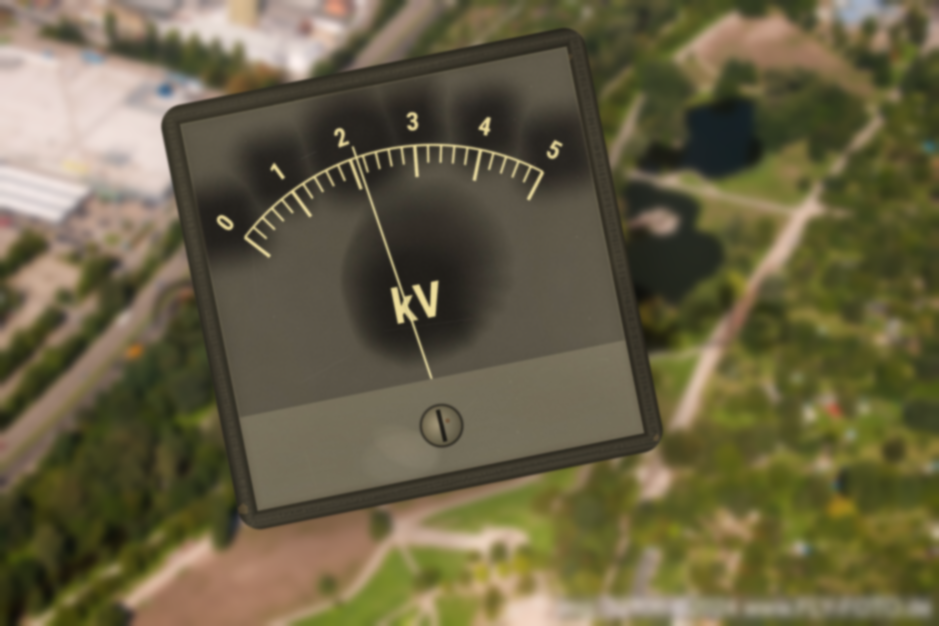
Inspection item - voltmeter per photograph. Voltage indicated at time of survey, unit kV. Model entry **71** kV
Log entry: **2.1** kV
